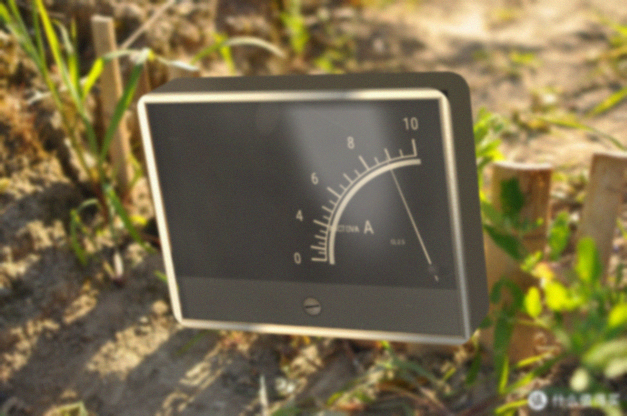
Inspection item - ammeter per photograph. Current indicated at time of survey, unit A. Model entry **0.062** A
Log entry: **9** A
